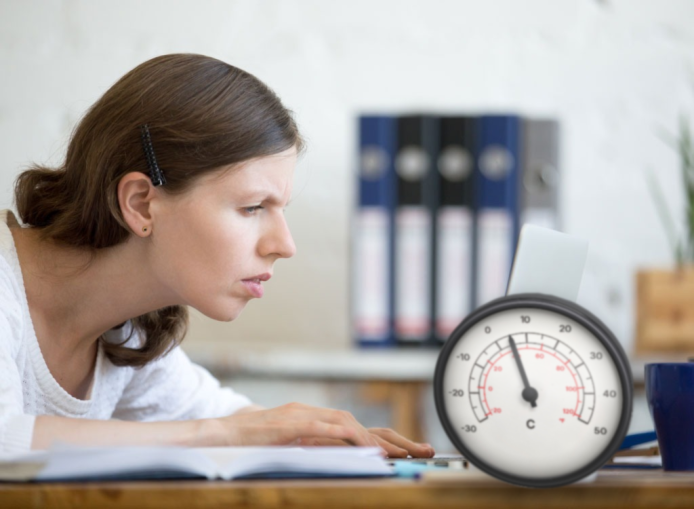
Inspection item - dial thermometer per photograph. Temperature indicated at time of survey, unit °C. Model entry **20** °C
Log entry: **5** °C
